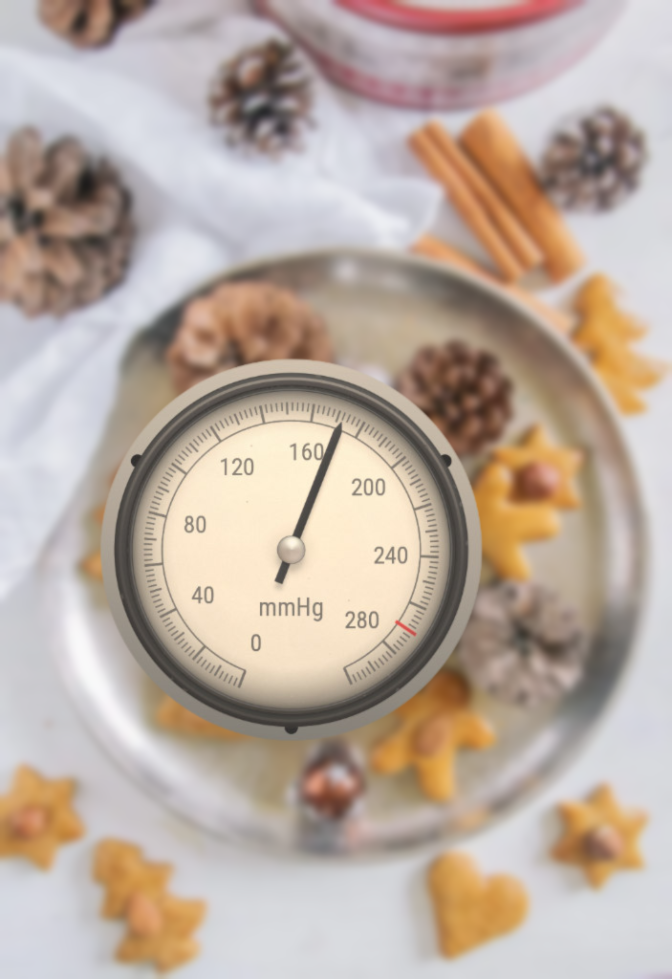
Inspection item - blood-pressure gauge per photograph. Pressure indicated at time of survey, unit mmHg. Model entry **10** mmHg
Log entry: **172** mmHg
